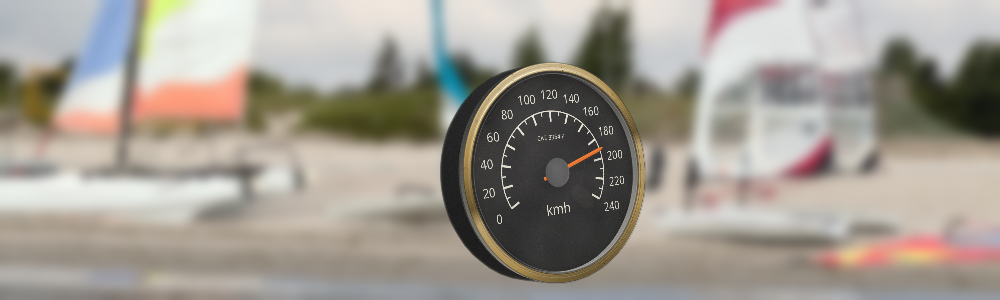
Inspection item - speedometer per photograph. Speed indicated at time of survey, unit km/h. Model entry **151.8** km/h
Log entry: **190** km/h
